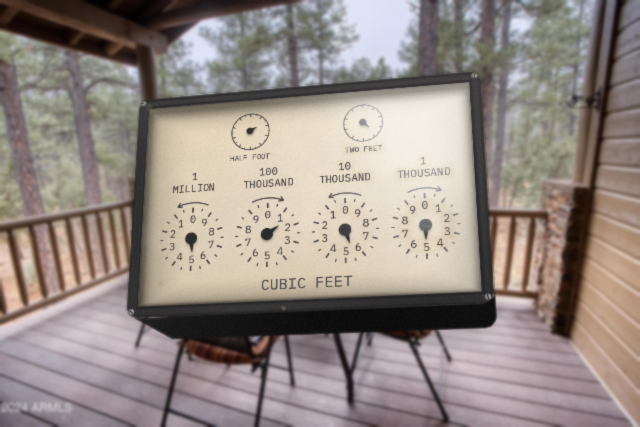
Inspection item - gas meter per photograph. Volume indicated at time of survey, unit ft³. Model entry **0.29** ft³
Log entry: **515500** ft³
